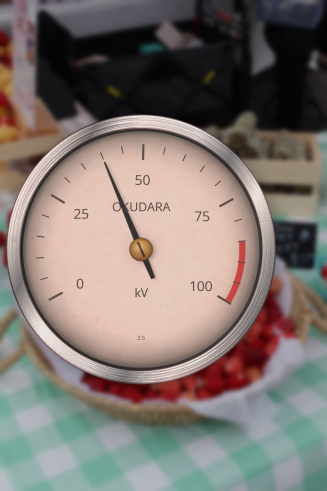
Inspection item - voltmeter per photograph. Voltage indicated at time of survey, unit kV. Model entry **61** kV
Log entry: **40** kV
